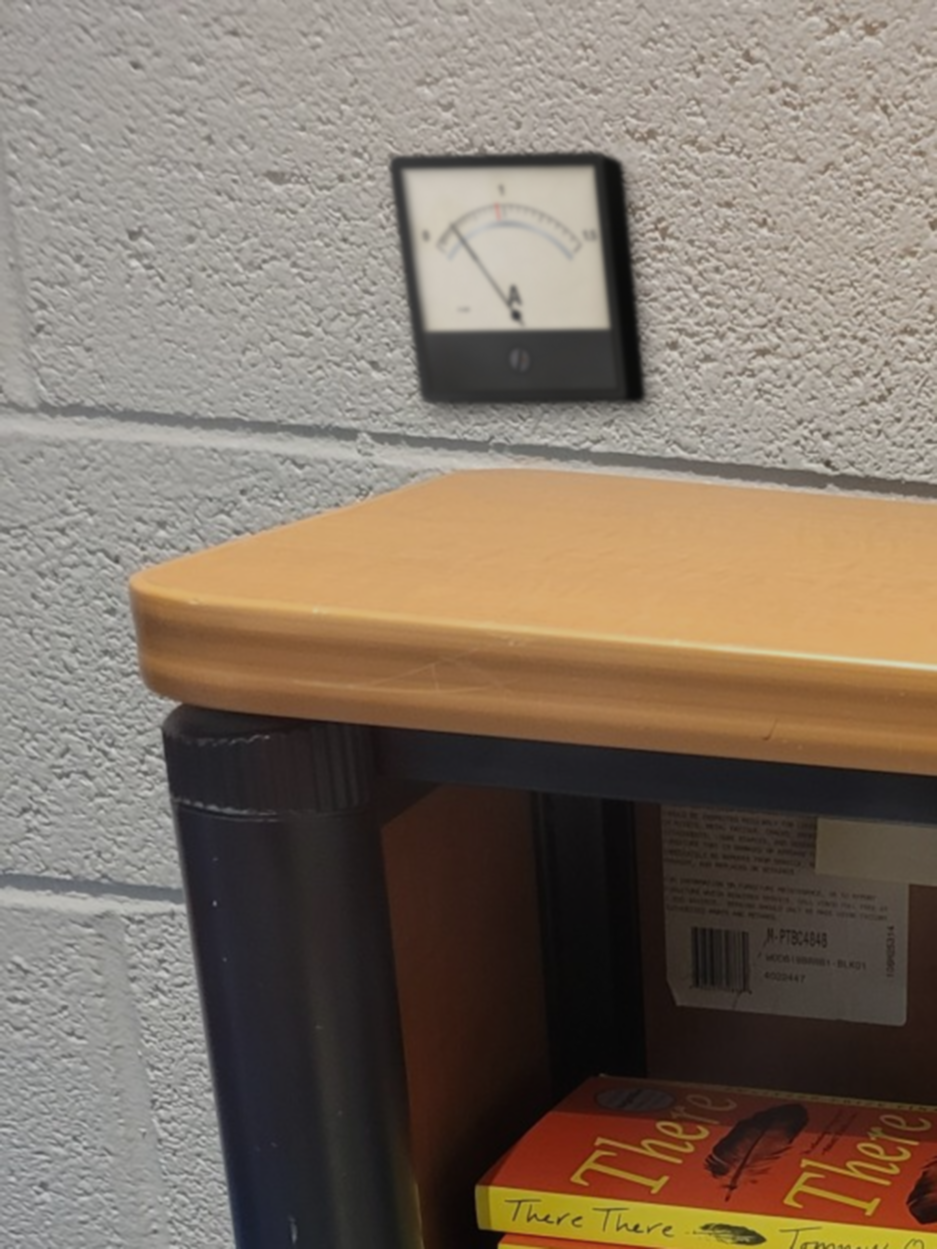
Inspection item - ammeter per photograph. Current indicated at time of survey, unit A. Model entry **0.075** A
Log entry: **0.5** A
